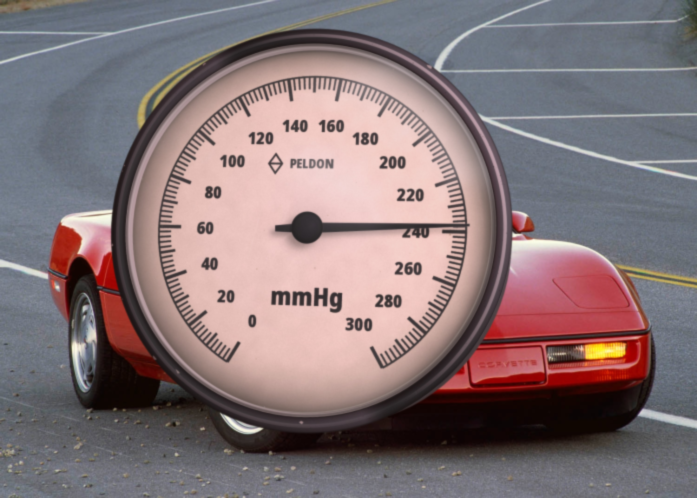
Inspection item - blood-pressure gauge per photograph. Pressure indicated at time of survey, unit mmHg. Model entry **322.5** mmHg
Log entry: **238** mmHg
